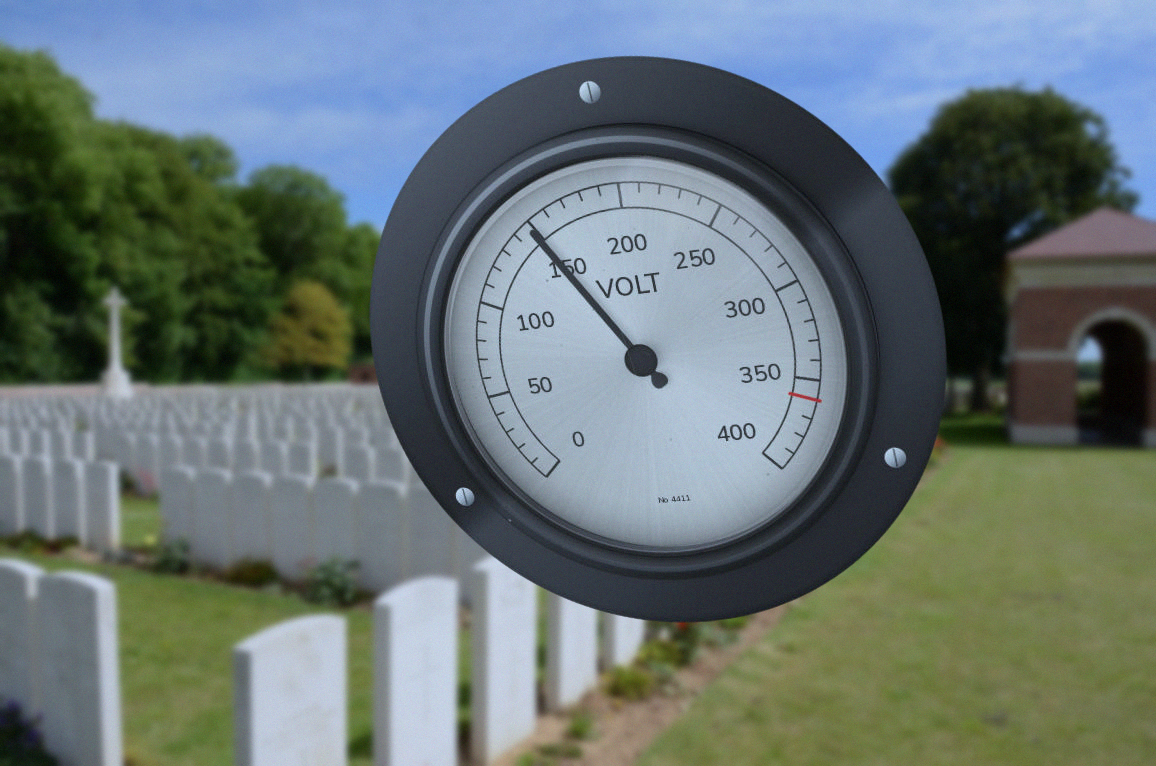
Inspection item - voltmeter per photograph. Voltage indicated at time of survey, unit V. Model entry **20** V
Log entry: **150** V
